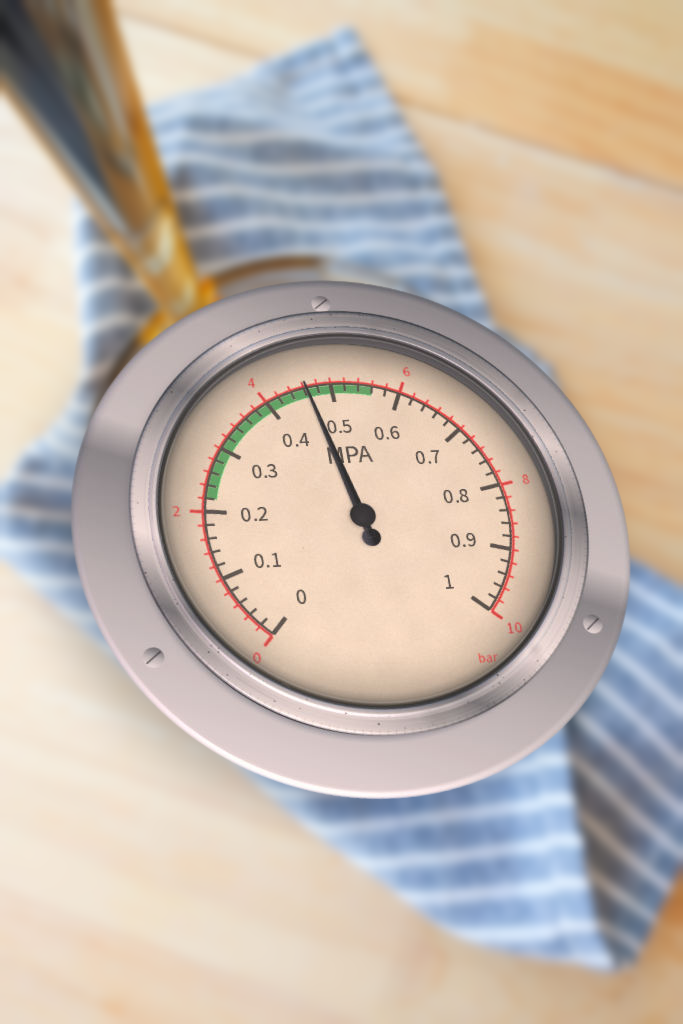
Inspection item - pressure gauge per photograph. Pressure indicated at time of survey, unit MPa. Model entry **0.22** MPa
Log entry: **0.46** MPa
